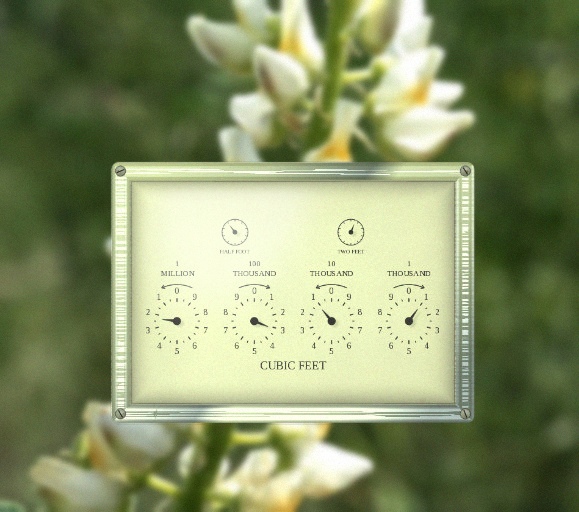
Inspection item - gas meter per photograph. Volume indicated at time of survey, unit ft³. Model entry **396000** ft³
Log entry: **231100** ft³
